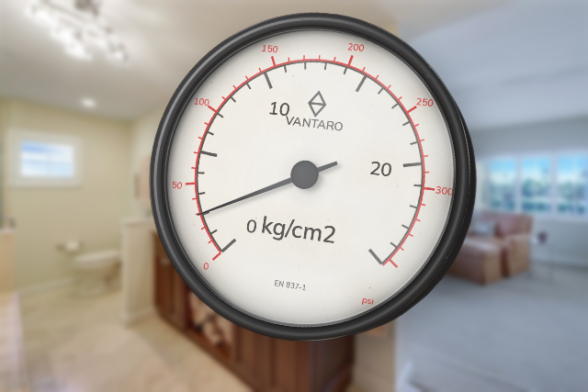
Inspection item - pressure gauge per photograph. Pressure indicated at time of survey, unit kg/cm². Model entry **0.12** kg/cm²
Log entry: **2** kg/cm²
